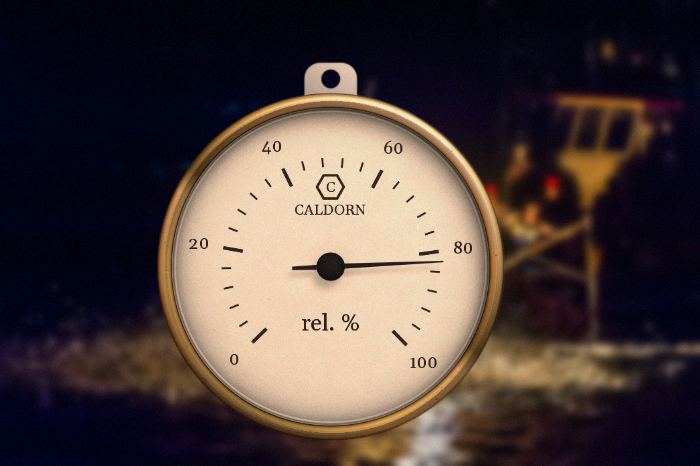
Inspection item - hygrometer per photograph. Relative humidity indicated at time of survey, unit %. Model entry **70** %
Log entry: **82** %
